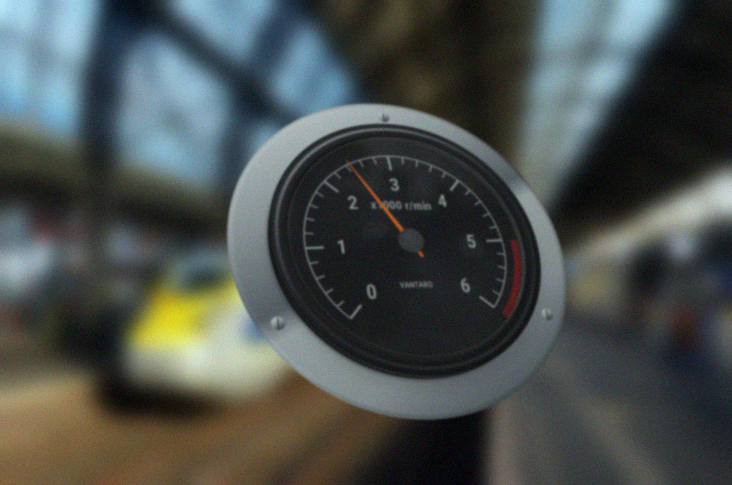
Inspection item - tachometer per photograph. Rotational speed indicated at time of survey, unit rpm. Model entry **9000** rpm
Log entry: **2400** rpm
